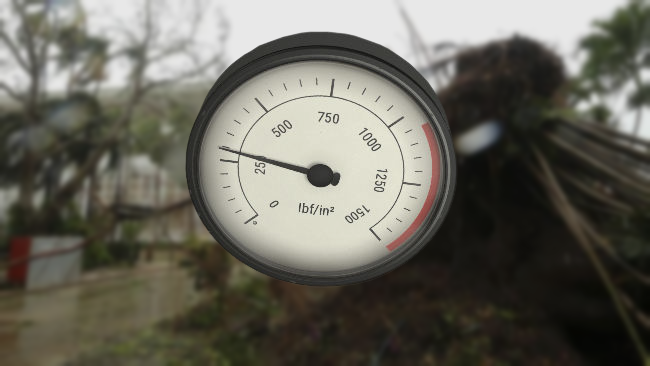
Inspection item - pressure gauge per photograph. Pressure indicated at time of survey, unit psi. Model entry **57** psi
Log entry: **300** psi
